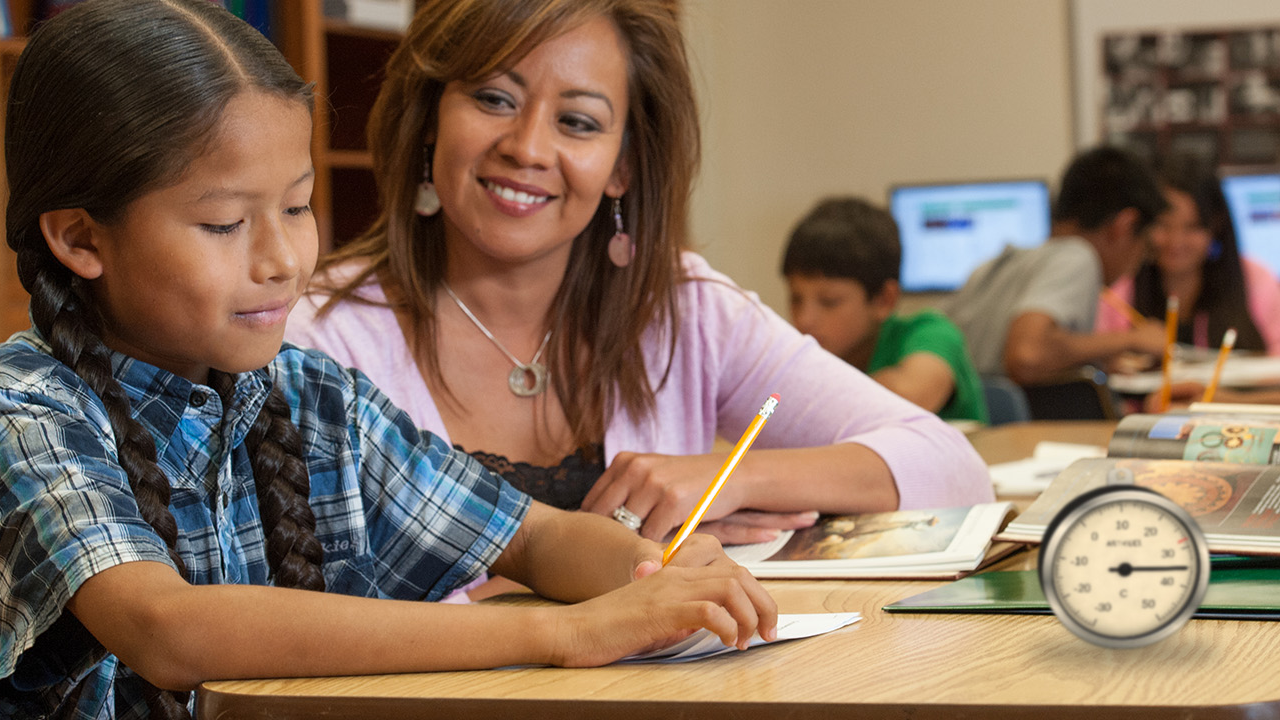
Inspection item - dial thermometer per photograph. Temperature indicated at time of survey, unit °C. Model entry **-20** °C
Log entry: **35** °C
